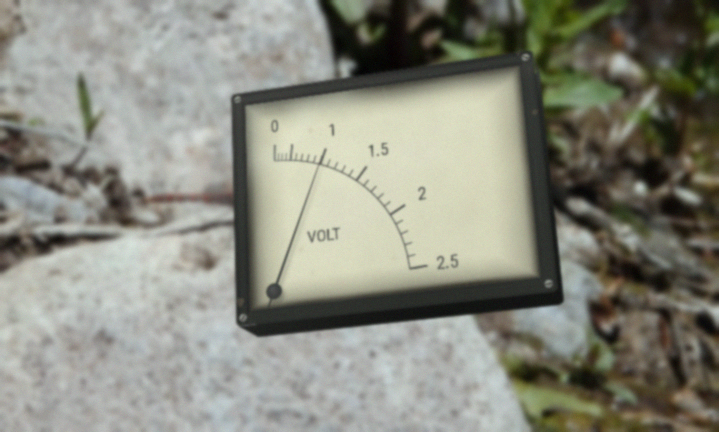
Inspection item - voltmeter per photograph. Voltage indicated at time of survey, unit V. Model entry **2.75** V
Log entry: **1** V
